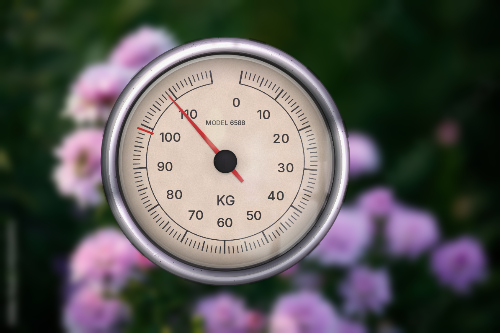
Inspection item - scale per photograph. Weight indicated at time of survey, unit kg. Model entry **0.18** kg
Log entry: **109** kg
